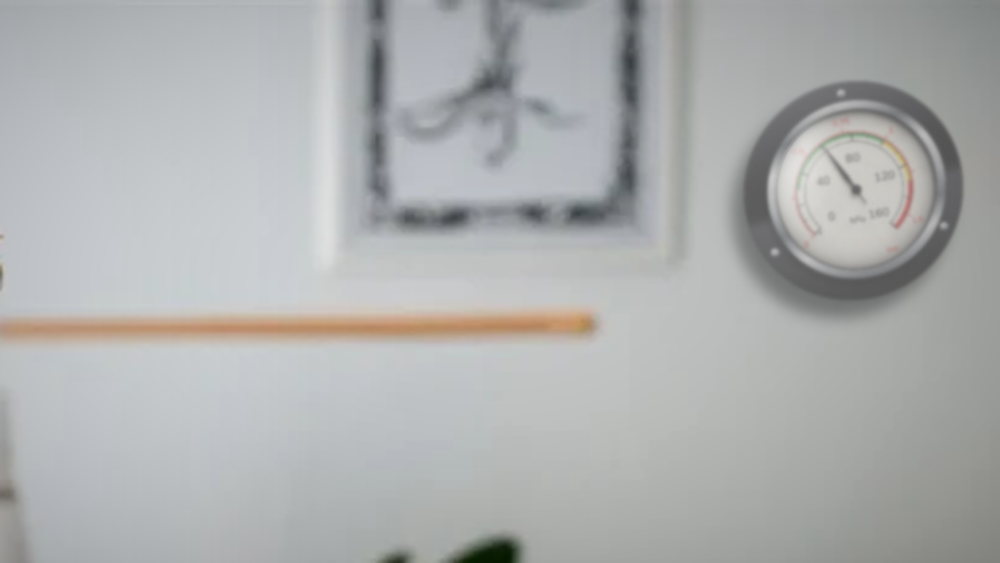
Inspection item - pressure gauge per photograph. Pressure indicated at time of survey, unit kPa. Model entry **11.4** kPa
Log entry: **60** kPa
